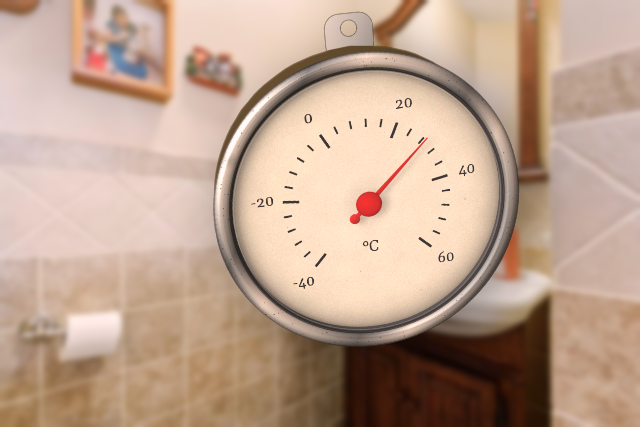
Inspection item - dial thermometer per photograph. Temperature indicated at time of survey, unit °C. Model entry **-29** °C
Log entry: **28** °C
